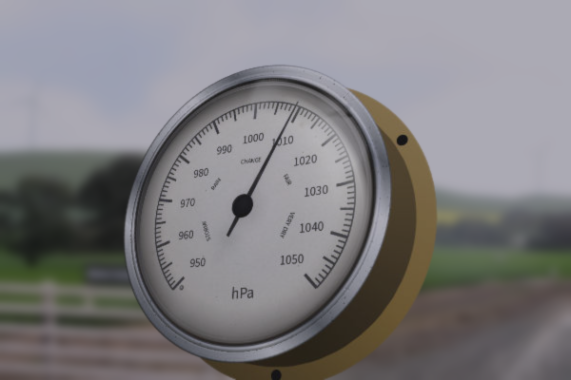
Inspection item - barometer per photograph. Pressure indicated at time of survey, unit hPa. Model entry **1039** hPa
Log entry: **1010** hPa
